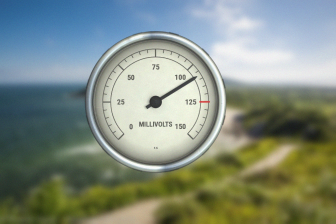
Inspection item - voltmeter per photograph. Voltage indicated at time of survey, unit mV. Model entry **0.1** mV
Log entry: **107.5** mV
